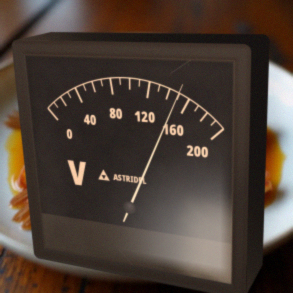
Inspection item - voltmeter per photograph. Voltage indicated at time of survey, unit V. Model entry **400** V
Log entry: **150** V
